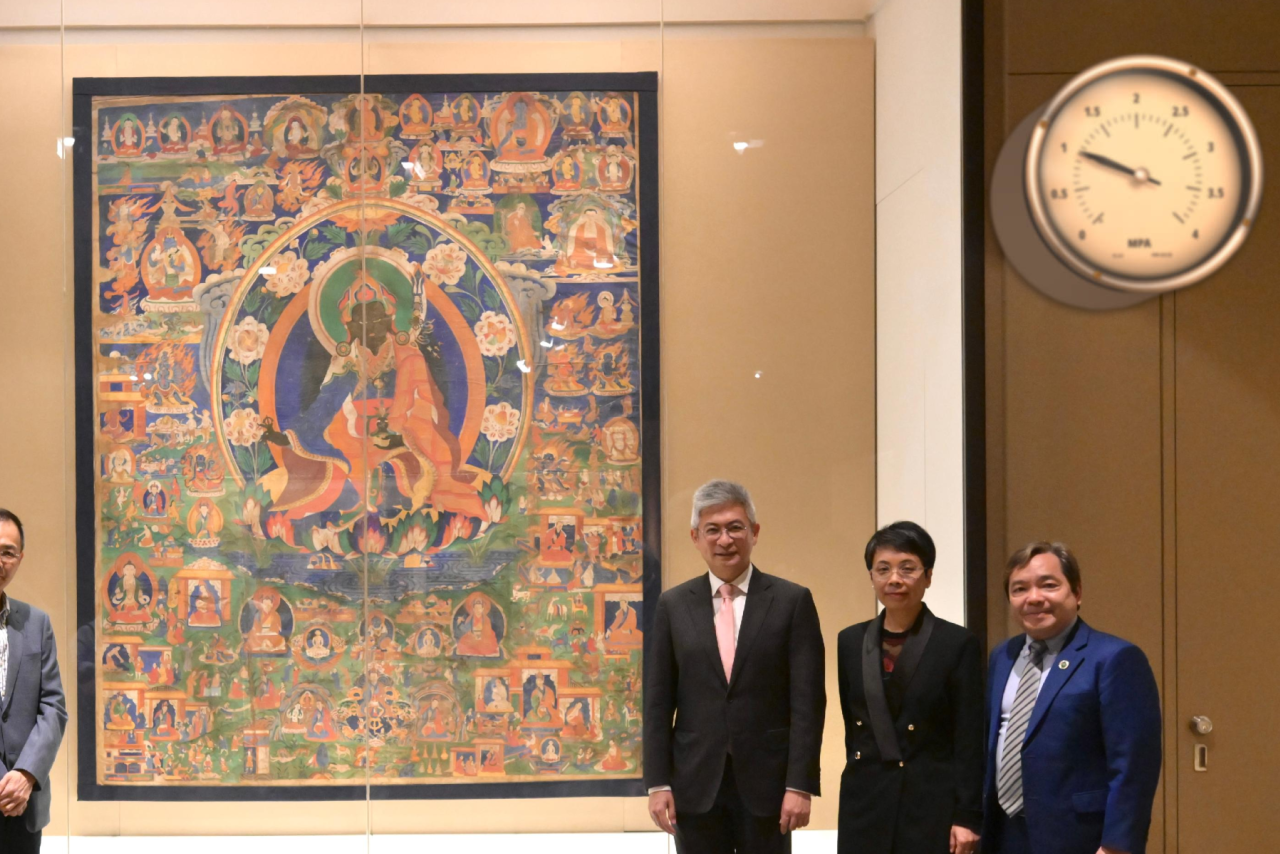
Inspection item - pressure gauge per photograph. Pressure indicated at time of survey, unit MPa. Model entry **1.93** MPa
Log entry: **1** MPa
